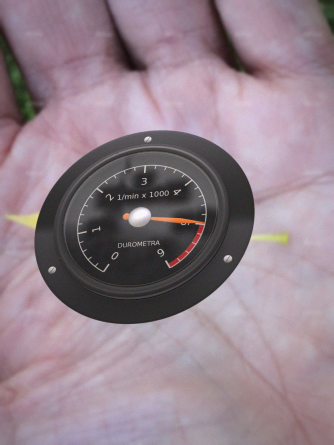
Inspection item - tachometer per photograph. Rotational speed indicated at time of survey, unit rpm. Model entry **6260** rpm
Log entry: **5000** rpm
